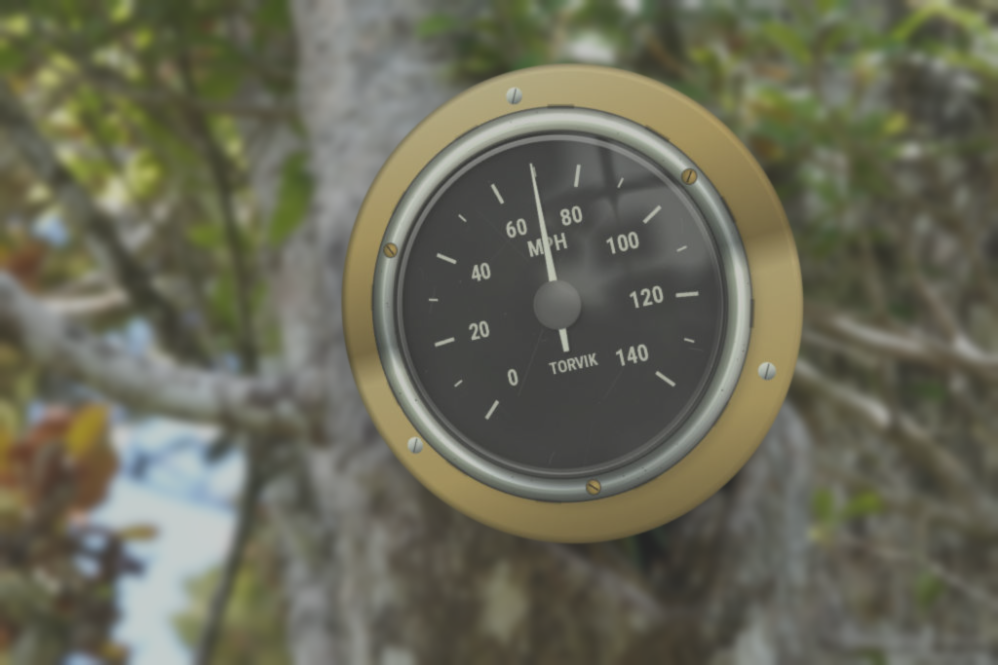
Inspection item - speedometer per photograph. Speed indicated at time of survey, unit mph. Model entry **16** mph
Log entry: **70** mph
